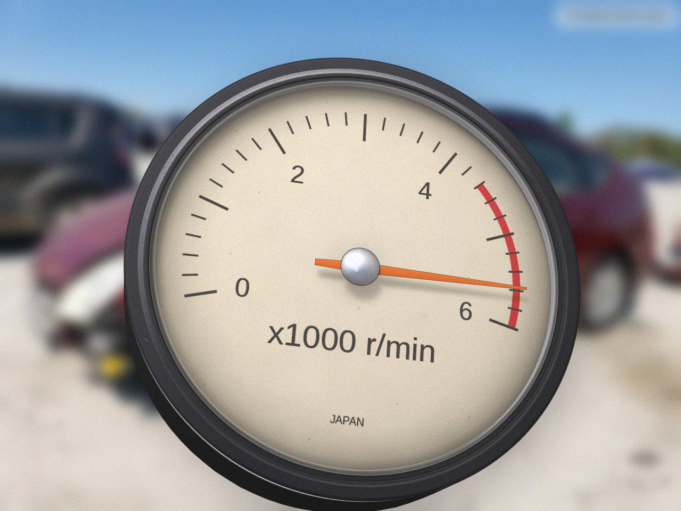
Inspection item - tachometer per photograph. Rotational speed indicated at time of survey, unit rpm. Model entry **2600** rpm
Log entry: **5600** rpm
